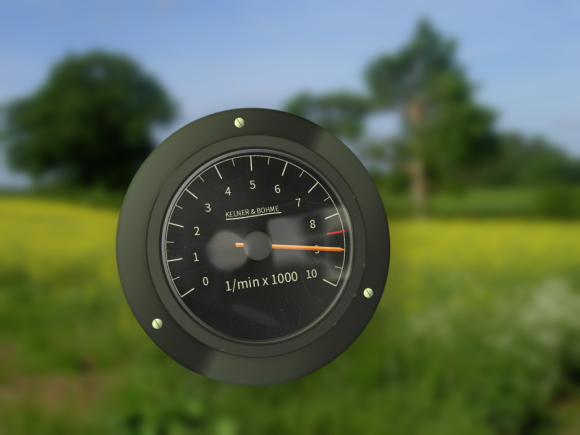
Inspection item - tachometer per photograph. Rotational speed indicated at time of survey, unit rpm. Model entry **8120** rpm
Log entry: **9000** rpm
